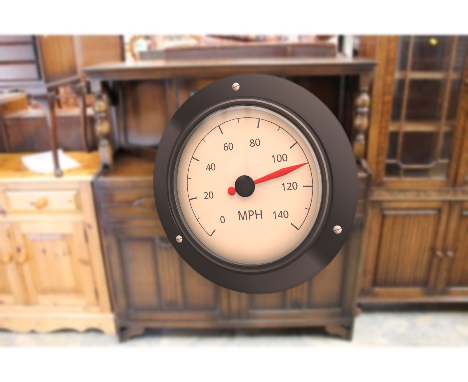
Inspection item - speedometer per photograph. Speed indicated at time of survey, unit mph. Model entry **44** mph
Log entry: **110** mph
